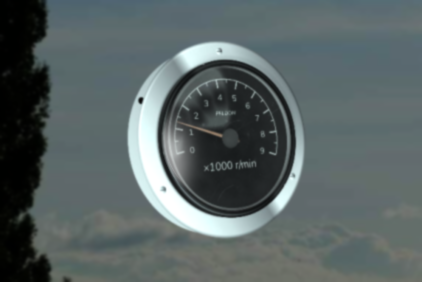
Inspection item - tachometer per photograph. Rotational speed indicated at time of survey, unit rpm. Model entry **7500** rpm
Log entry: **1250** rpm
